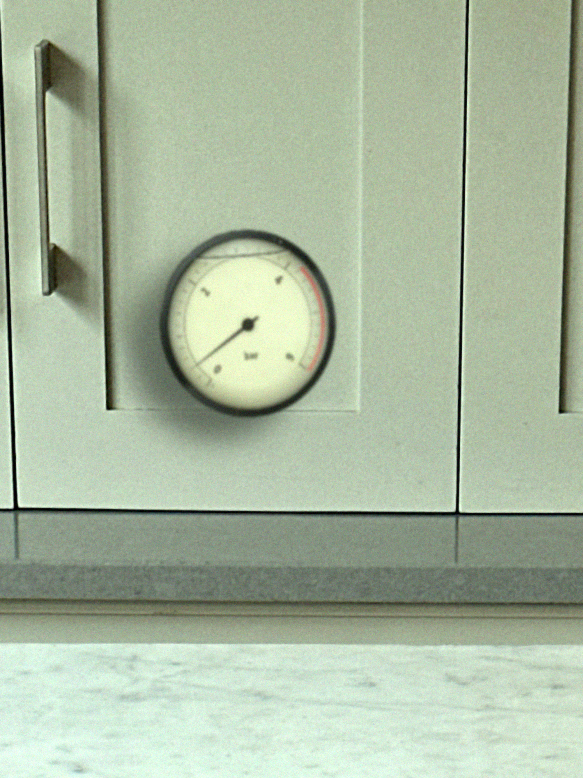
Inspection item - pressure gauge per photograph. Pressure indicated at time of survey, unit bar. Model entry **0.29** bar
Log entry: **0.4** bar
